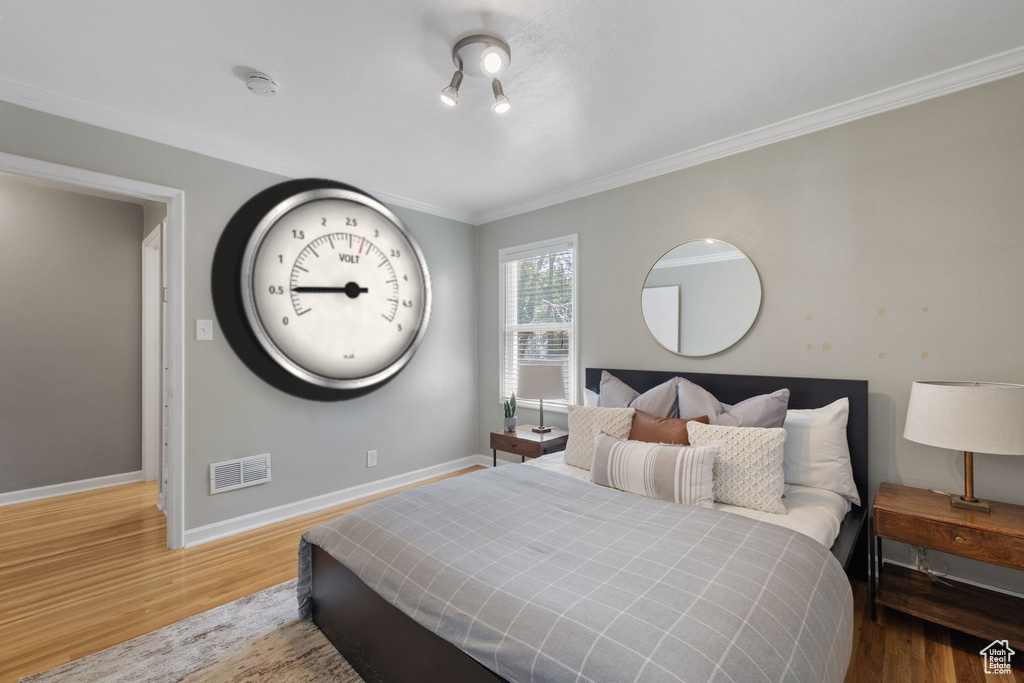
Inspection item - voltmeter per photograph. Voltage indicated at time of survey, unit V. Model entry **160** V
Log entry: **0.5** V
